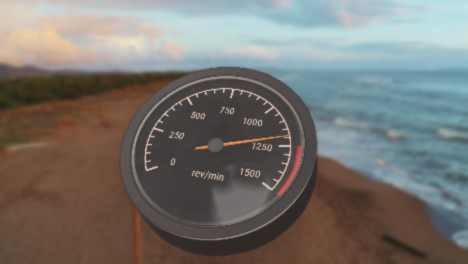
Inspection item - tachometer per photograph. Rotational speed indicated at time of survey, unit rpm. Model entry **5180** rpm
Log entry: **1200** rpm
